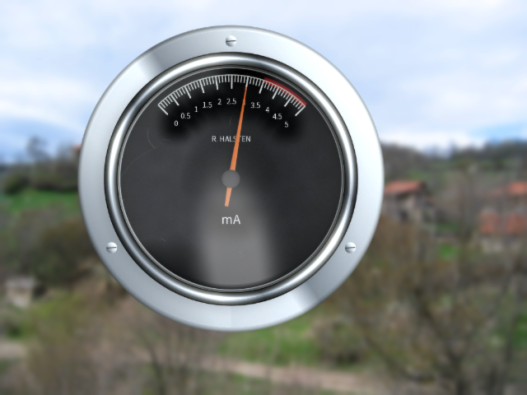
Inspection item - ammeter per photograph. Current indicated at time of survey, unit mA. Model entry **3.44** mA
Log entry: **3** mA
